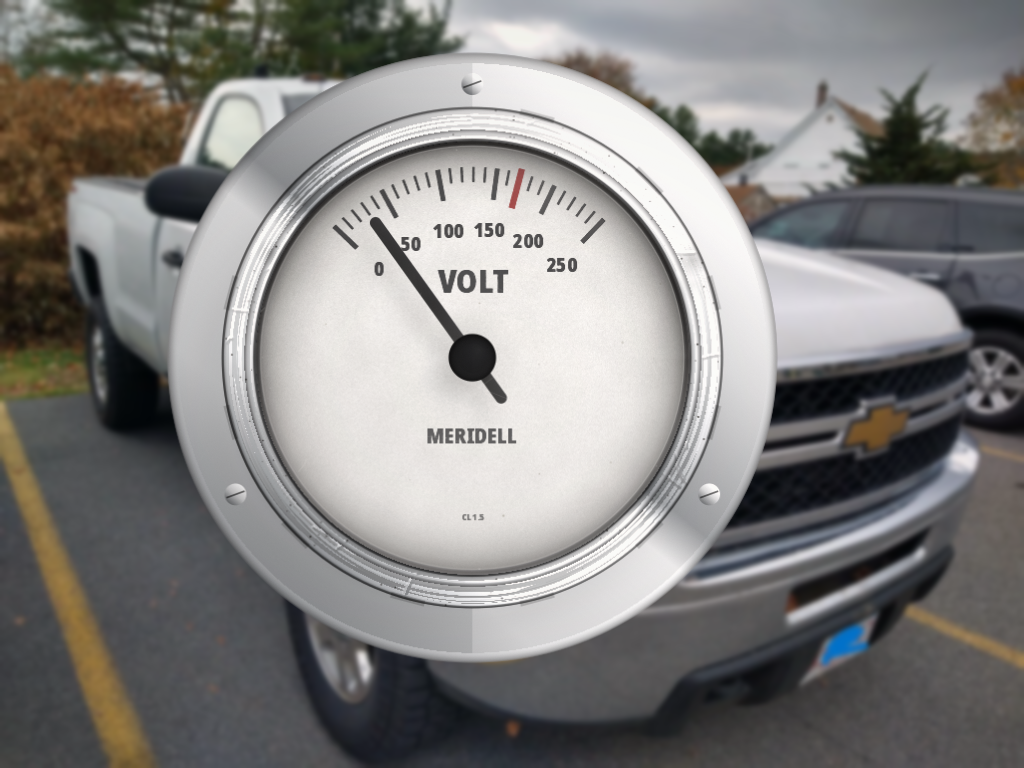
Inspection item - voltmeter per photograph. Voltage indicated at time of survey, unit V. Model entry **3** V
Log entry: **30** V
